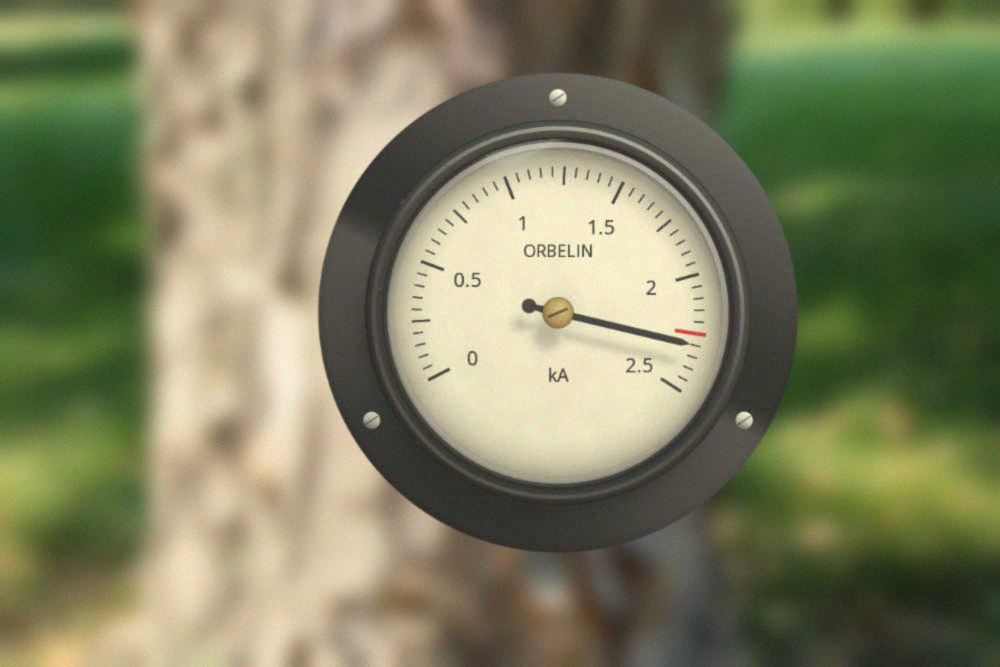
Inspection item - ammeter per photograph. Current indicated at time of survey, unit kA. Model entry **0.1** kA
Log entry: **2.3** kA
